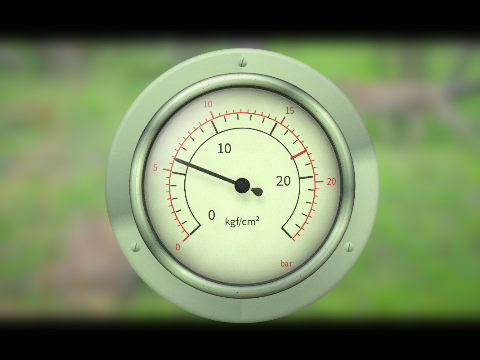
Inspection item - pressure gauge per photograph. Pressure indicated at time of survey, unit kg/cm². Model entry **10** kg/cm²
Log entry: **6** kg/cm²
